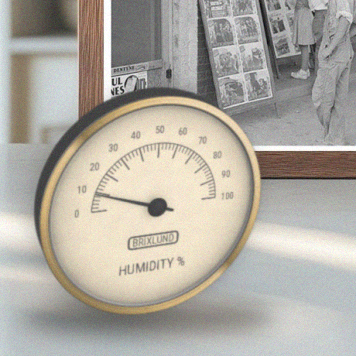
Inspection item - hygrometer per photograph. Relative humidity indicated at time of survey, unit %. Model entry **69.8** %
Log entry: **10** %
